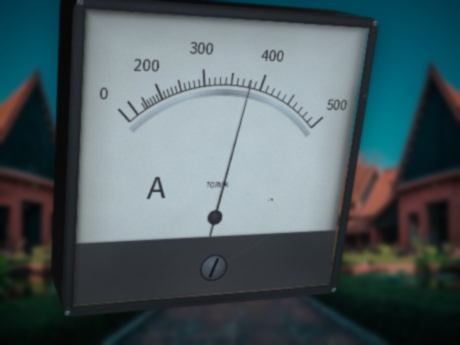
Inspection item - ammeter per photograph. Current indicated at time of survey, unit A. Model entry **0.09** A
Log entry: **380** A
